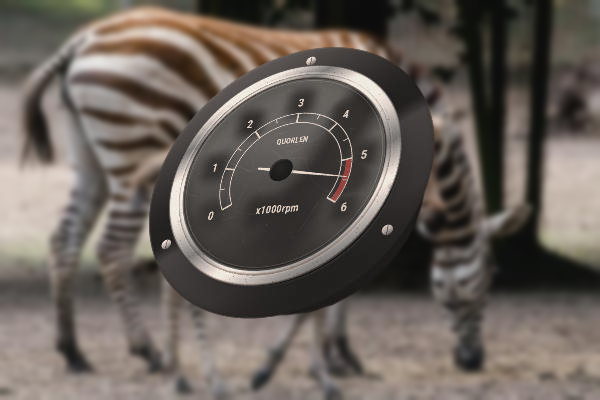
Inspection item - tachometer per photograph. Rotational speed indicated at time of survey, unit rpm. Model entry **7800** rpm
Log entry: **5500** rpm
